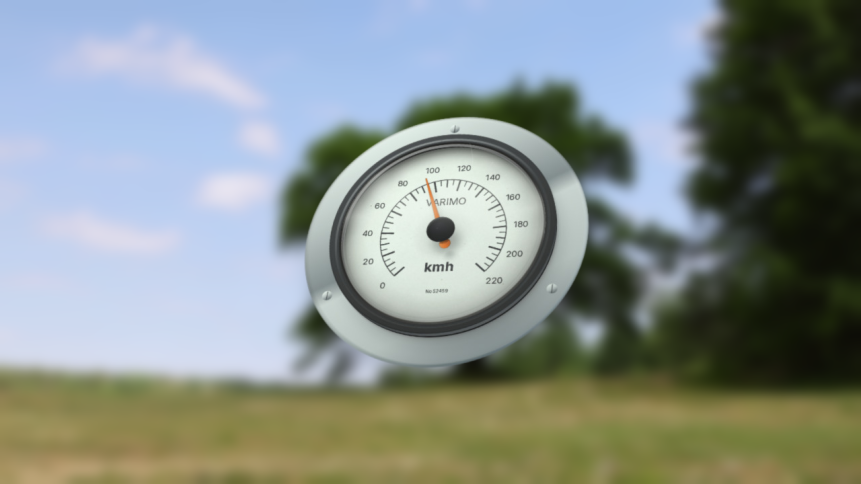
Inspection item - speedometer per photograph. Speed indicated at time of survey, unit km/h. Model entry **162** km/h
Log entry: **95** km/h
